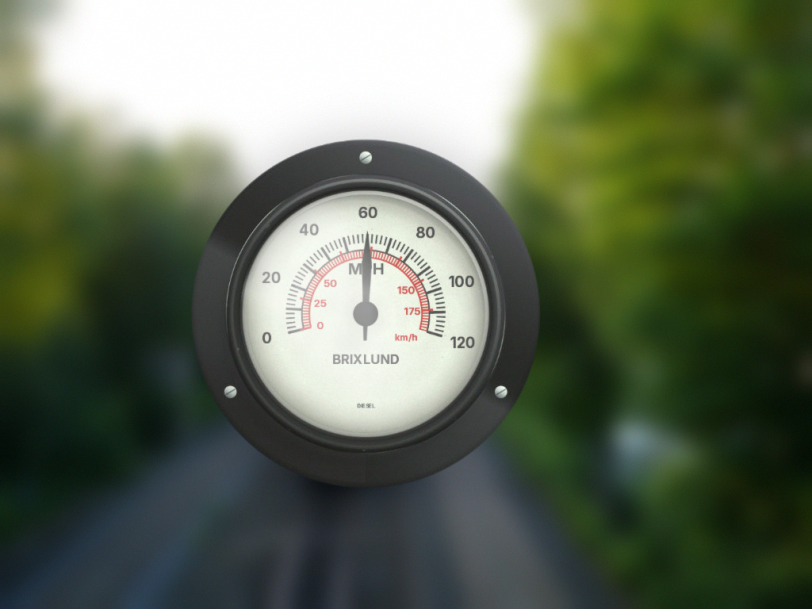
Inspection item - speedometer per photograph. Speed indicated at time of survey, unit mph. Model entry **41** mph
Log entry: **60** mph
